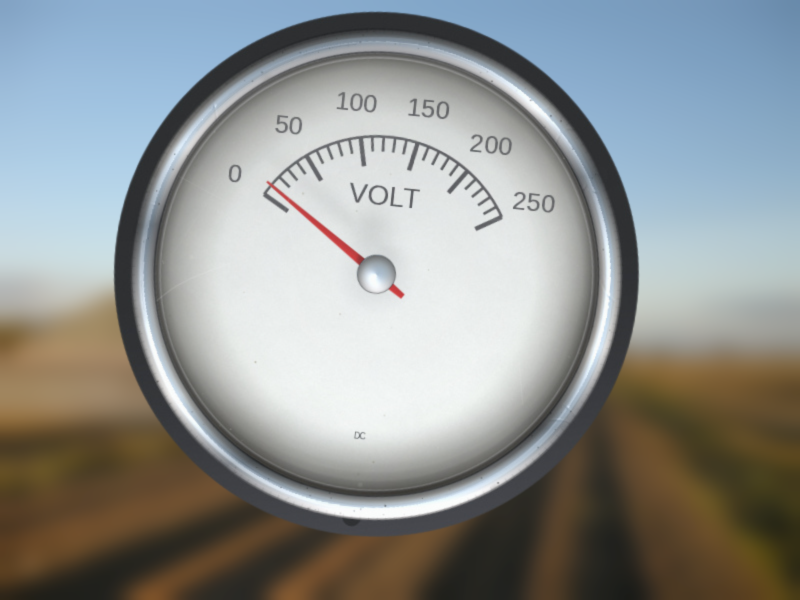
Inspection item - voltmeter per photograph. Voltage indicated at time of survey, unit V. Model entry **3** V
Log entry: **10** V
